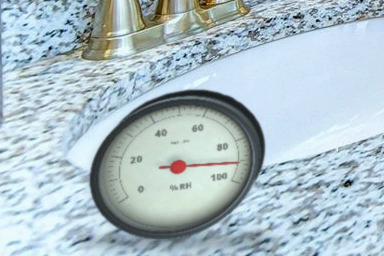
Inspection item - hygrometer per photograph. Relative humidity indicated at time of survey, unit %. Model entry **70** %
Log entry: **90** %
